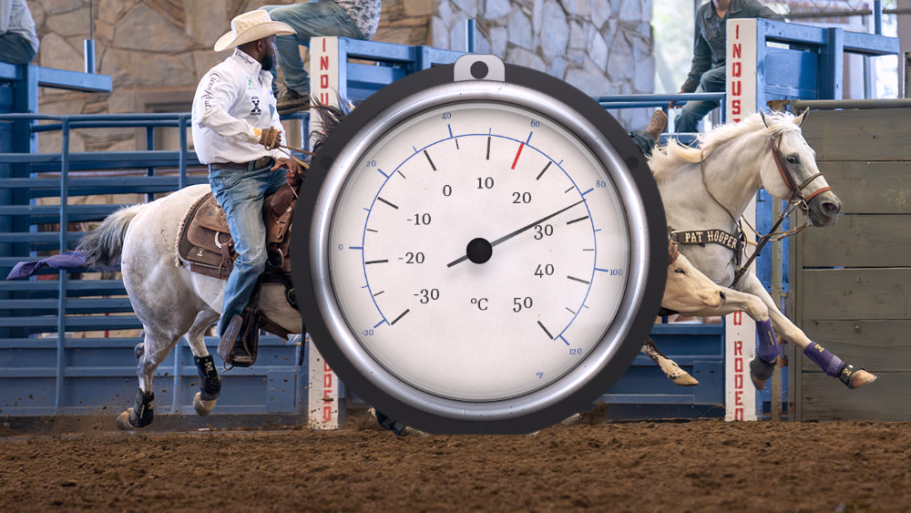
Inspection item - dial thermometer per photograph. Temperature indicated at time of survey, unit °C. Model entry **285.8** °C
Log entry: **27.5** °C
